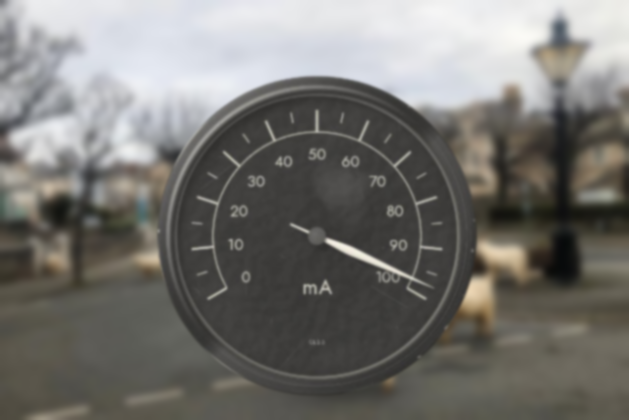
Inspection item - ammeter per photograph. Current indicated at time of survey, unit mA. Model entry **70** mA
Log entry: **97.5** mA
